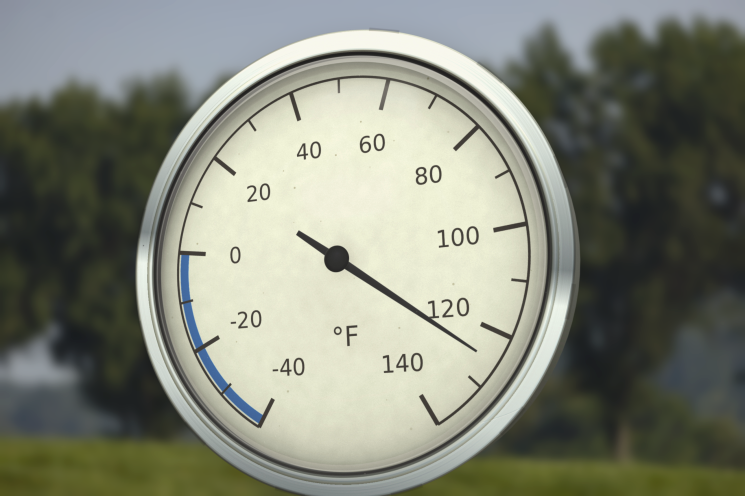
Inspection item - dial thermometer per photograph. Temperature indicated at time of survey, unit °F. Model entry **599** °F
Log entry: **125** °F
